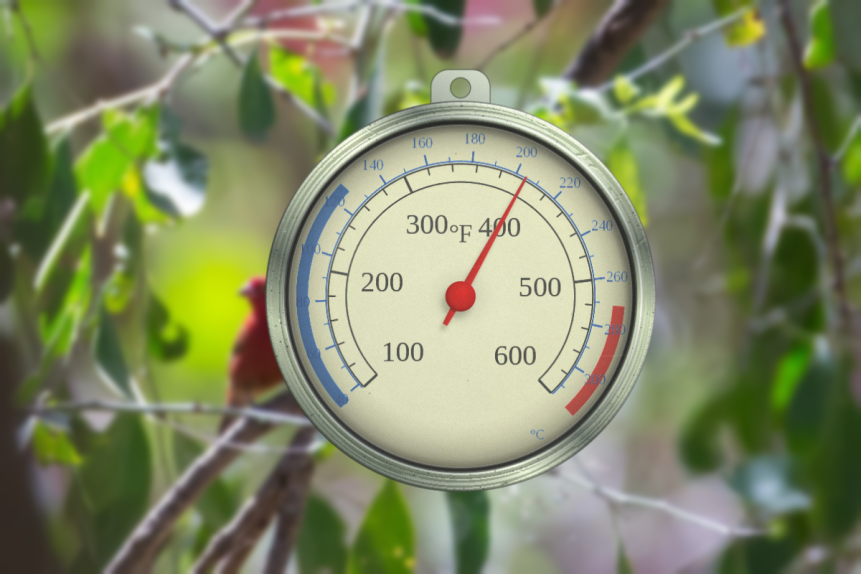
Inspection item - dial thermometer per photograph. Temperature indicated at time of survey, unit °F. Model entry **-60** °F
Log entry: **400** °F
